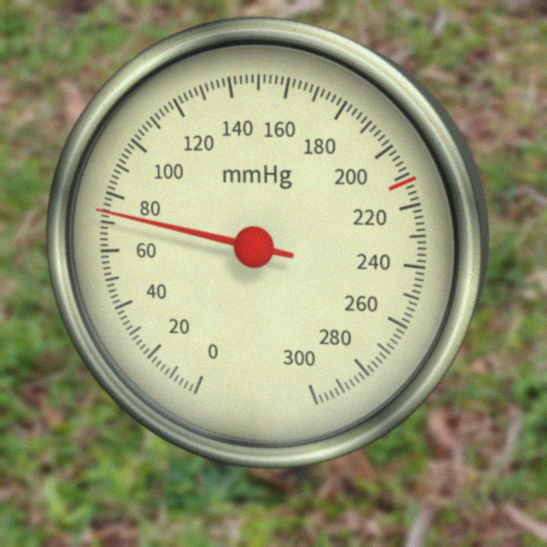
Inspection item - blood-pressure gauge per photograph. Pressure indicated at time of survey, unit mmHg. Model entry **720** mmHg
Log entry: **74** mmHg
